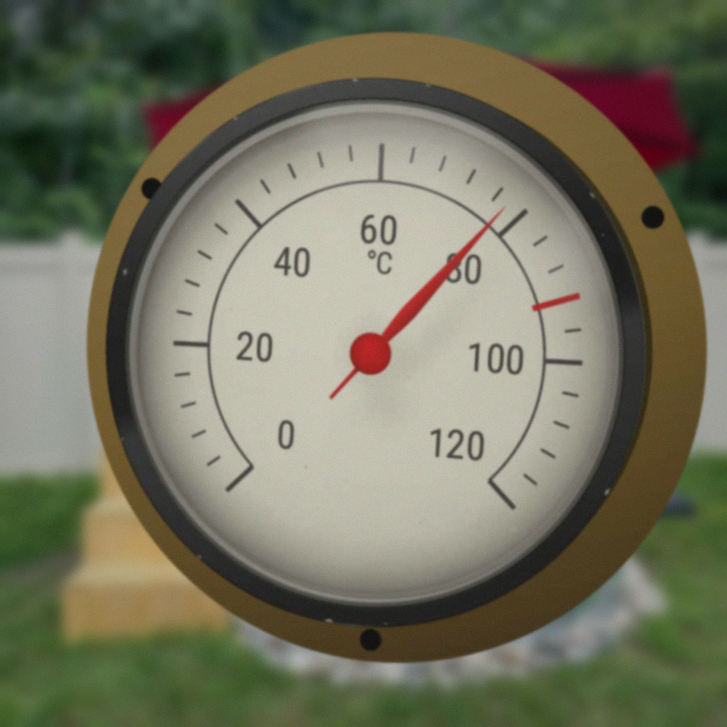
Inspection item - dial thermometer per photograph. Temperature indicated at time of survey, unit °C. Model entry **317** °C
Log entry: **78** °C
